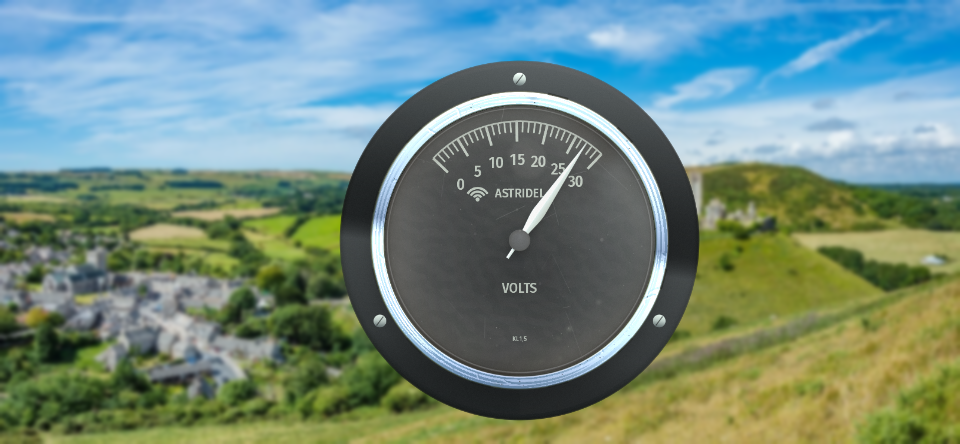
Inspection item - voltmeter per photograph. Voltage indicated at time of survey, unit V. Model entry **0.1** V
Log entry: **27** V
